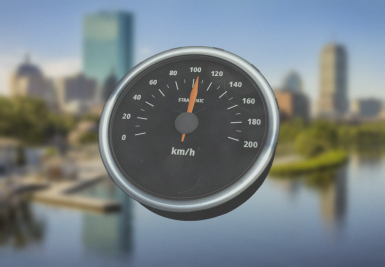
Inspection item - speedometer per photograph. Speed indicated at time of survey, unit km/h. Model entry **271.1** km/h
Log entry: **105** km/h
